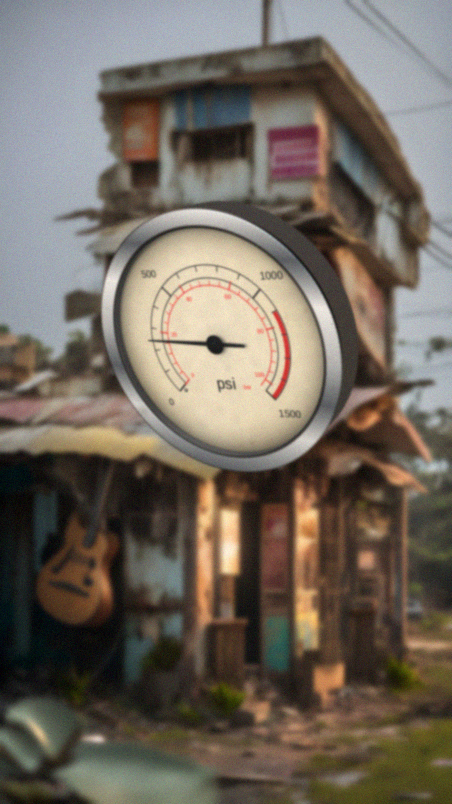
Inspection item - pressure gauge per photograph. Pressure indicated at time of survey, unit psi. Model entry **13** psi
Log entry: **250** psi
